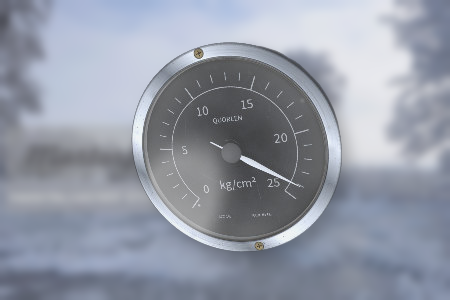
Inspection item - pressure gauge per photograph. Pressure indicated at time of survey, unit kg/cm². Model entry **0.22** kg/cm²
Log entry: **24** kg/cm²
